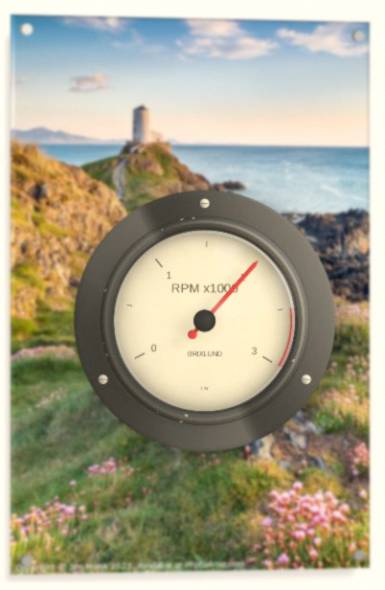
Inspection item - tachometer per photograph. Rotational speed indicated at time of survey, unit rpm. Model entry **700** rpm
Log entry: **2000** rpm
